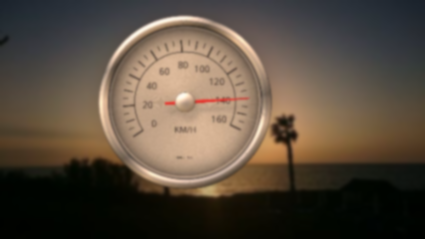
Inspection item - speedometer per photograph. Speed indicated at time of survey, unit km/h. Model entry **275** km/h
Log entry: **140** km/h
